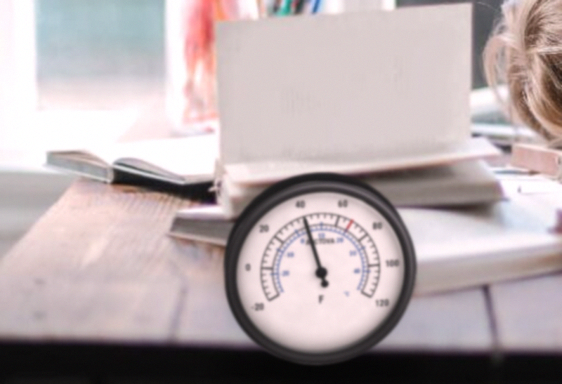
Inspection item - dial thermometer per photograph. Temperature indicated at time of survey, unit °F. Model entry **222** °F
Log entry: **40** °F
